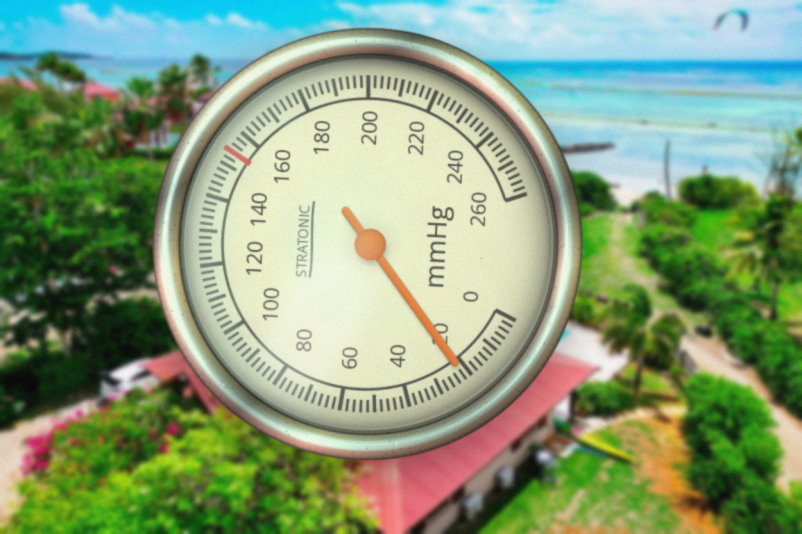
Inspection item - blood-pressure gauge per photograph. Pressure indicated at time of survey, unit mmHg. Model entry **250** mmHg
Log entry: **22** mmHg
